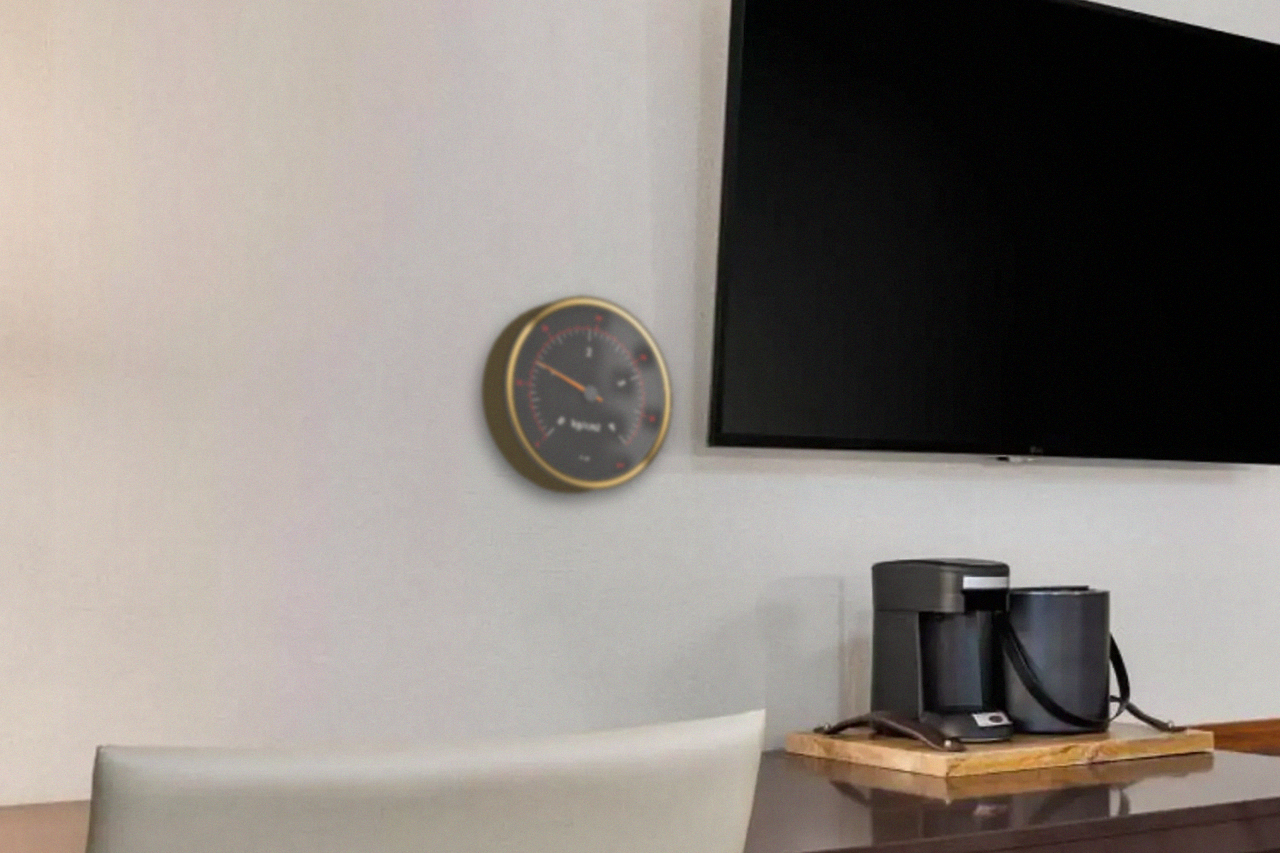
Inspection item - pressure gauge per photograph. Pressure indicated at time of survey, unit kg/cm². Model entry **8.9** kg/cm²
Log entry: **1** kg/cm²
